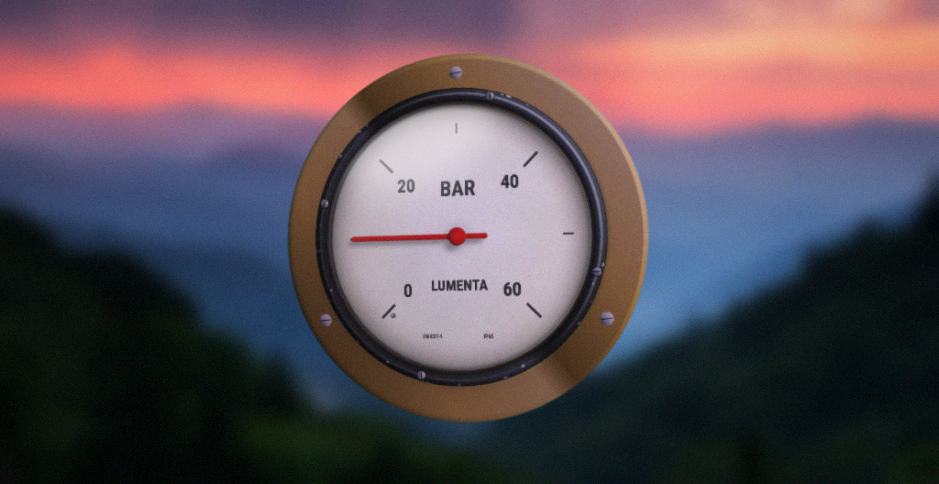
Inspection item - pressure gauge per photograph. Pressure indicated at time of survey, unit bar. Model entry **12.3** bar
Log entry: **10** bar
